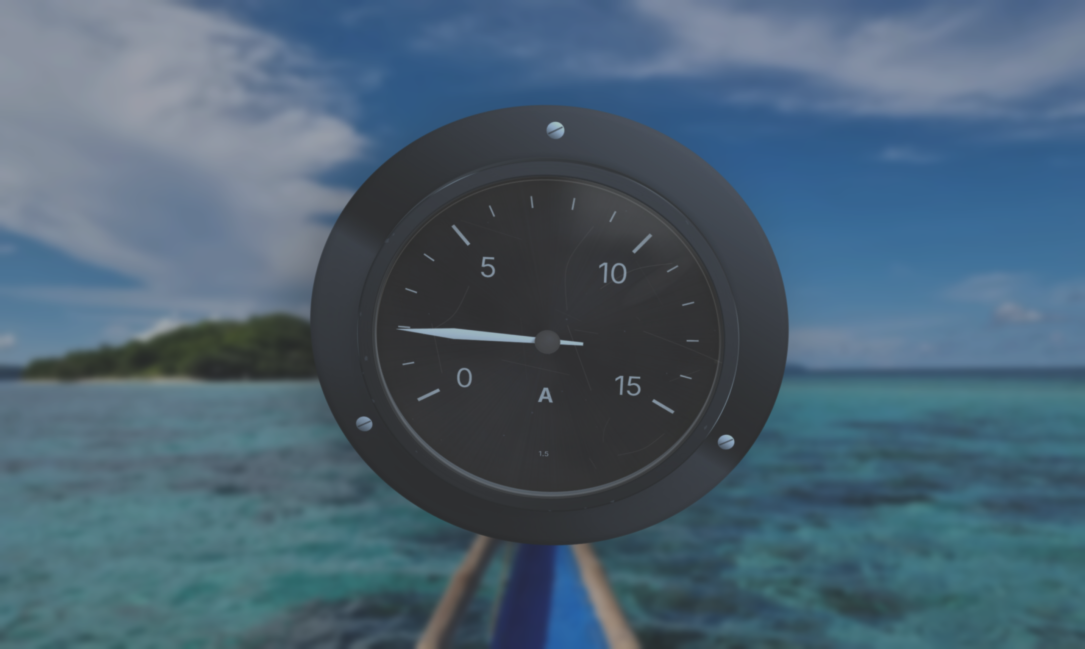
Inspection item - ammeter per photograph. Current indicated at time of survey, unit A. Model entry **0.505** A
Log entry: **2** A
